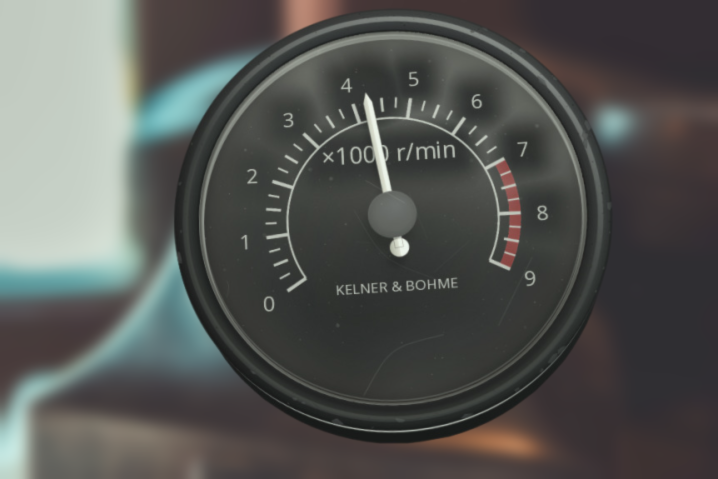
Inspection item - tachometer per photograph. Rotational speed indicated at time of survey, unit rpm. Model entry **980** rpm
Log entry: **4250** rpm
